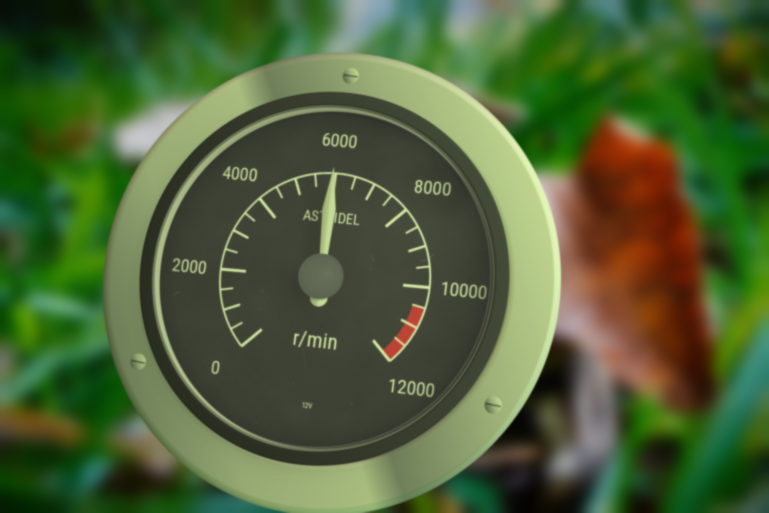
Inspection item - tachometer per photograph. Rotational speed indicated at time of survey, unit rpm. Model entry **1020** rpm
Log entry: **6000** rpm
